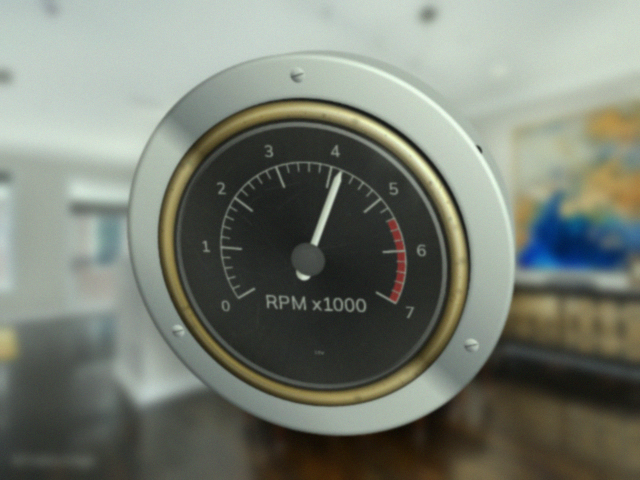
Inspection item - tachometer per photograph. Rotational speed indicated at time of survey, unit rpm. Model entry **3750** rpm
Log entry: **4200** rpm
